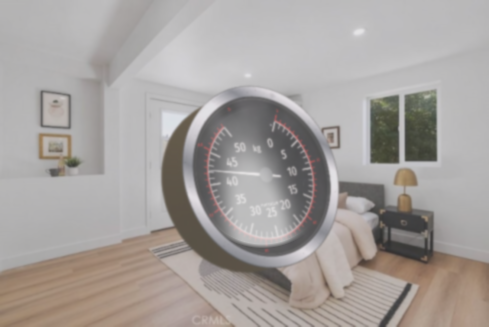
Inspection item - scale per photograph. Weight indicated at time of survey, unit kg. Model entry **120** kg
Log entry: **42** kg
